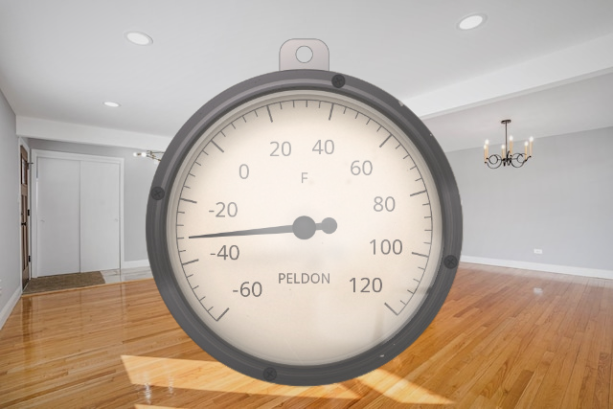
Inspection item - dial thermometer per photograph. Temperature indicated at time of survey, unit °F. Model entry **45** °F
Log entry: **-32** °F
